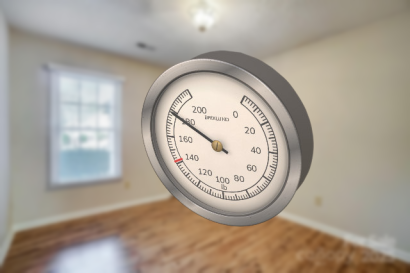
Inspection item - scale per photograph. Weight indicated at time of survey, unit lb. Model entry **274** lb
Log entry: **180** lb
